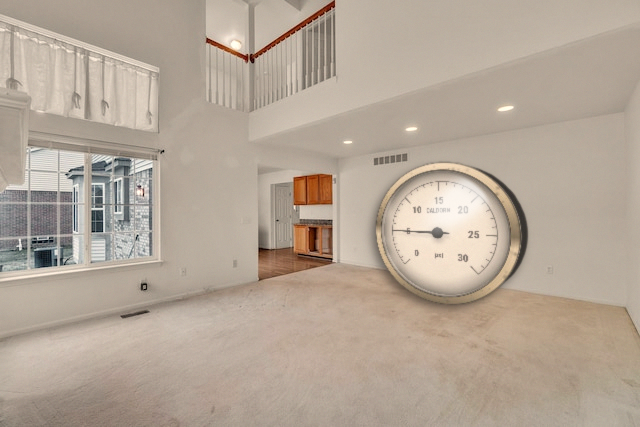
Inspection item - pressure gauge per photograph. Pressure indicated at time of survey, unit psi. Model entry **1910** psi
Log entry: **5** psi
